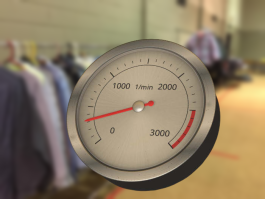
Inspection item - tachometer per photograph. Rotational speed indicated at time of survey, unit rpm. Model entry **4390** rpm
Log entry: **300** rpm
